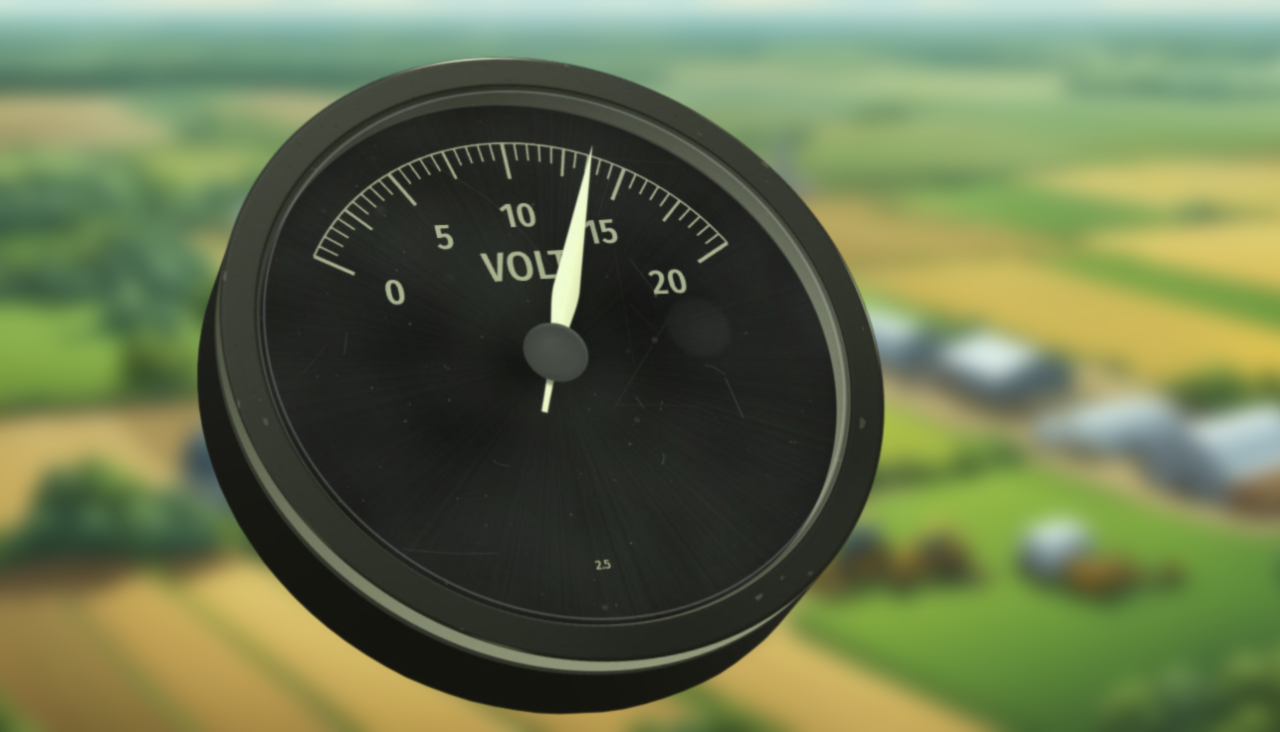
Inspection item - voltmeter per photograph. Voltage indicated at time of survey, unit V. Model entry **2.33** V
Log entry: **13.5** V
